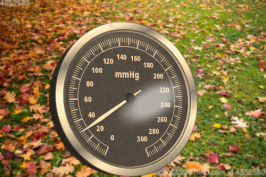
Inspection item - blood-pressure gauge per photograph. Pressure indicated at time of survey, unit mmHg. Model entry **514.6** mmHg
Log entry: **30** mmHg
